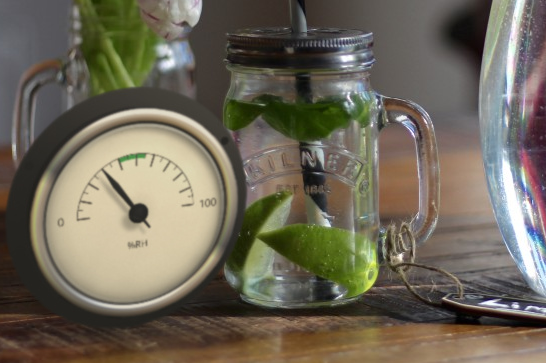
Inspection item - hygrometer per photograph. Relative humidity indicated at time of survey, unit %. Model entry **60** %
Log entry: **30** %
